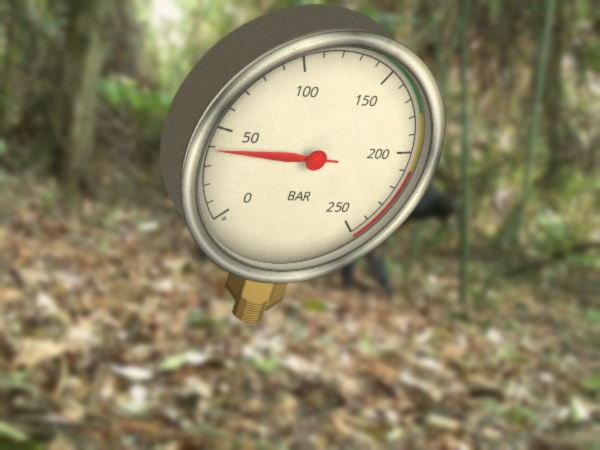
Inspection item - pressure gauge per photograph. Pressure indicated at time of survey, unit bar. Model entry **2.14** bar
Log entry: **40** bar
